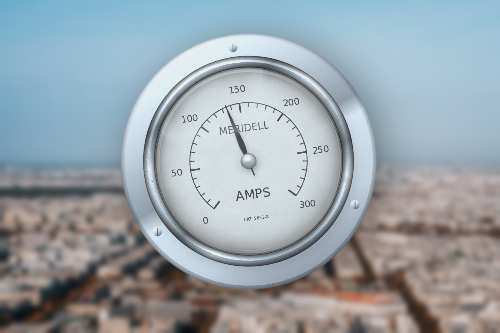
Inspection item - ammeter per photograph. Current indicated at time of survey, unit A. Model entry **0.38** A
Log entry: **135** A
